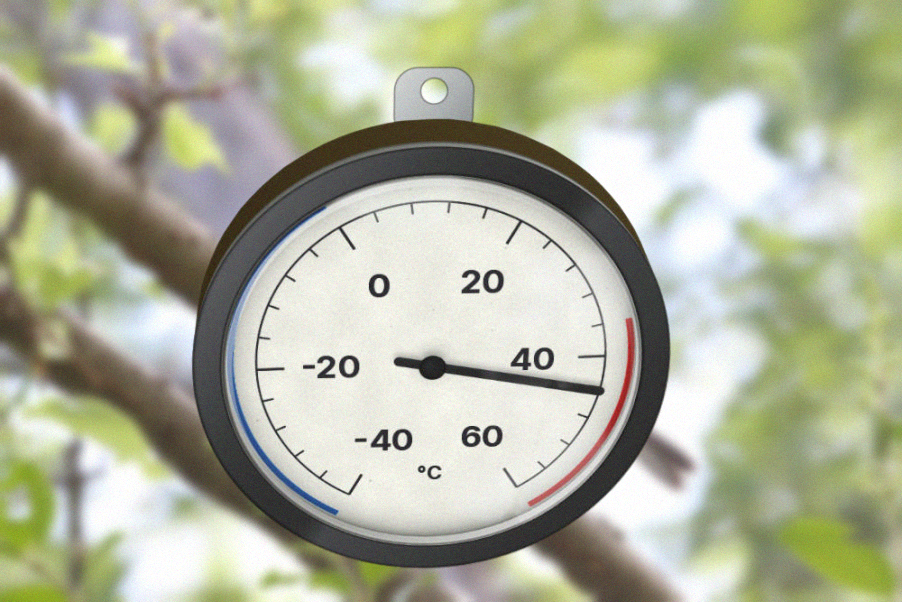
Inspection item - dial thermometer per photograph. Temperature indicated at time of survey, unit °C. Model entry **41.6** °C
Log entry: **44** °C
